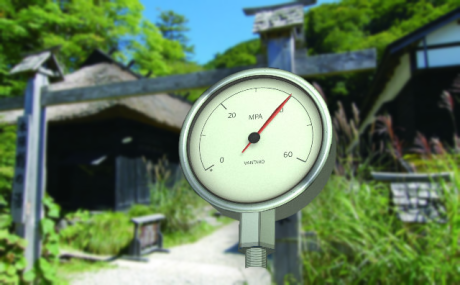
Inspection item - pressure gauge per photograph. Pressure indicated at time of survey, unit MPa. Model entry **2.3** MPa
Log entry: **40** MPa
